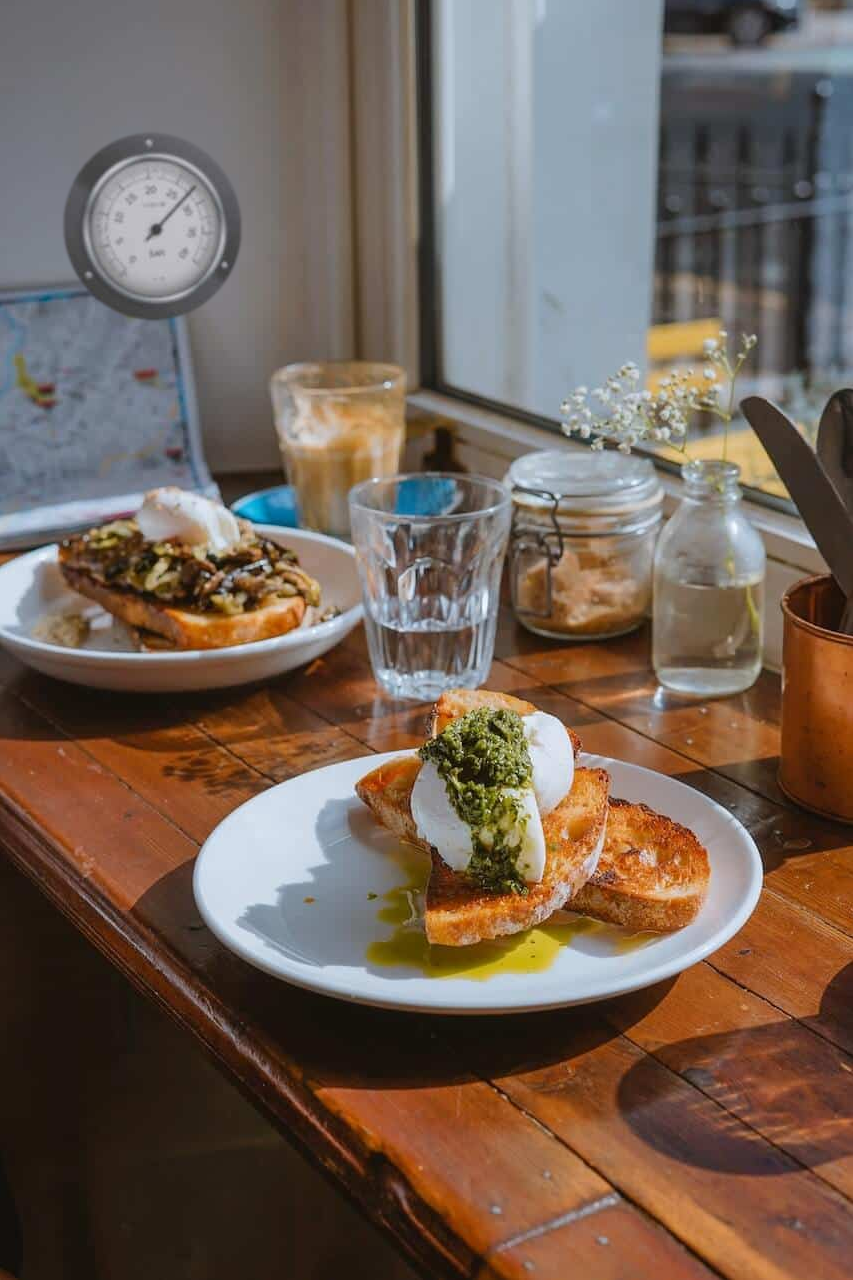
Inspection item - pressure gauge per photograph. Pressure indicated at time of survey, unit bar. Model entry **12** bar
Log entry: **27.5** bar
